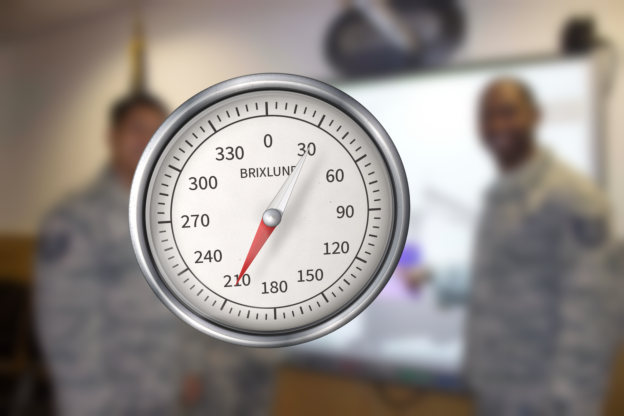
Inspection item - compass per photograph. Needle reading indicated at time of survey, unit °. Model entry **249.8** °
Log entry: **210** °
